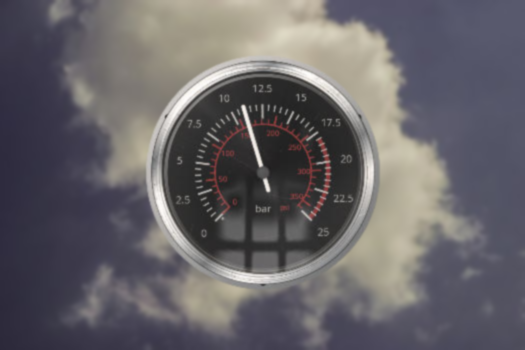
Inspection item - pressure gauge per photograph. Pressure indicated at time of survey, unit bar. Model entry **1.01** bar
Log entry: **11** bar
